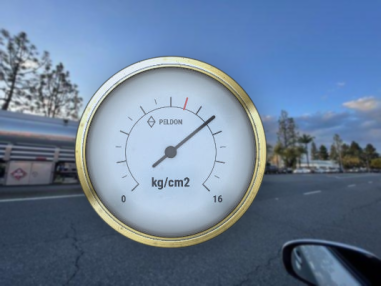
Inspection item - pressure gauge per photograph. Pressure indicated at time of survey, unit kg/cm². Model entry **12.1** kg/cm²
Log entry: **11** kg/cm²
